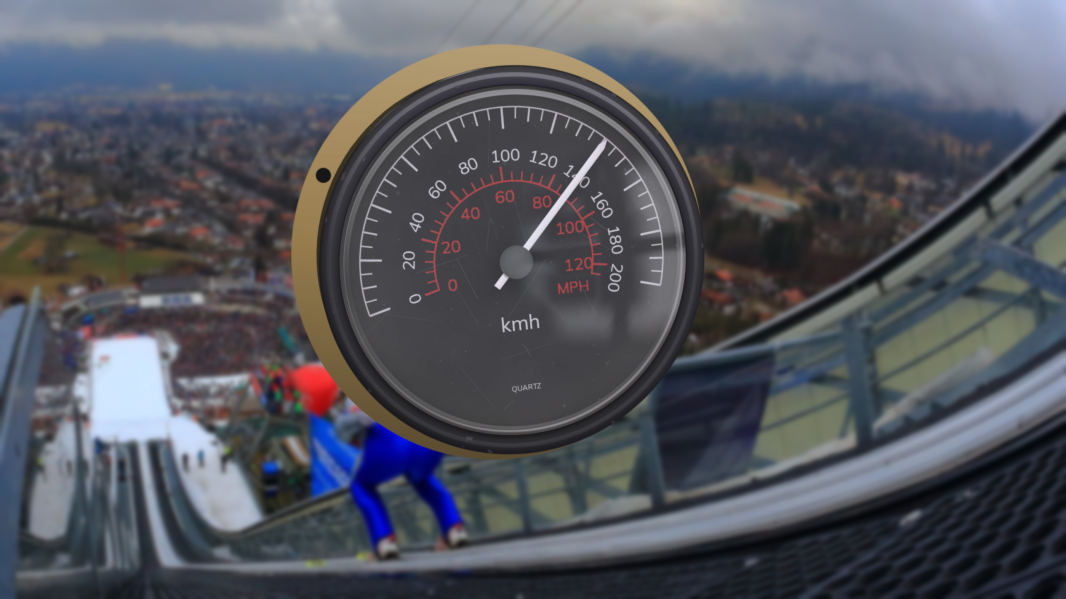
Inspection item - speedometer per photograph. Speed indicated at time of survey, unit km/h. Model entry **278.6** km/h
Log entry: **140** km/h
